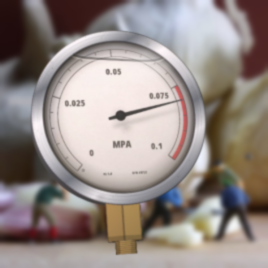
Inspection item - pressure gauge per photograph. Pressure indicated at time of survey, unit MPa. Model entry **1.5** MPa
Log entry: **0.08** MPa
